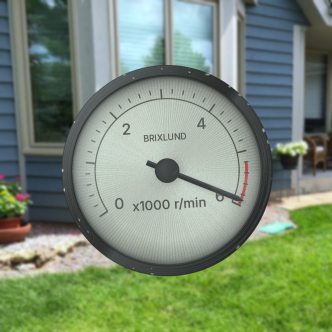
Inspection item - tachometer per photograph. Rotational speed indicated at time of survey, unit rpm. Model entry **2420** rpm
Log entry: **5900** rpm
